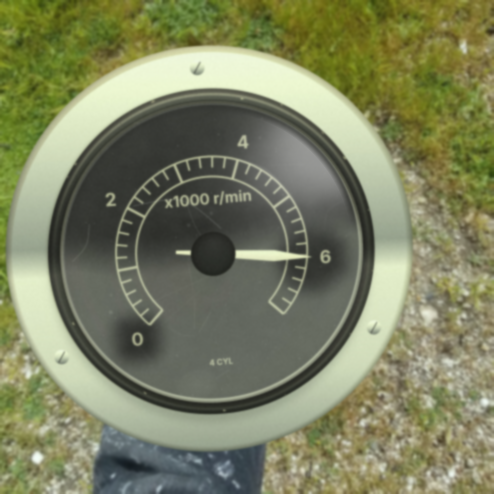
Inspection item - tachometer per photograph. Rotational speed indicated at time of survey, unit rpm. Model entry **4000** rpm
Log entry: **6000** rpm
